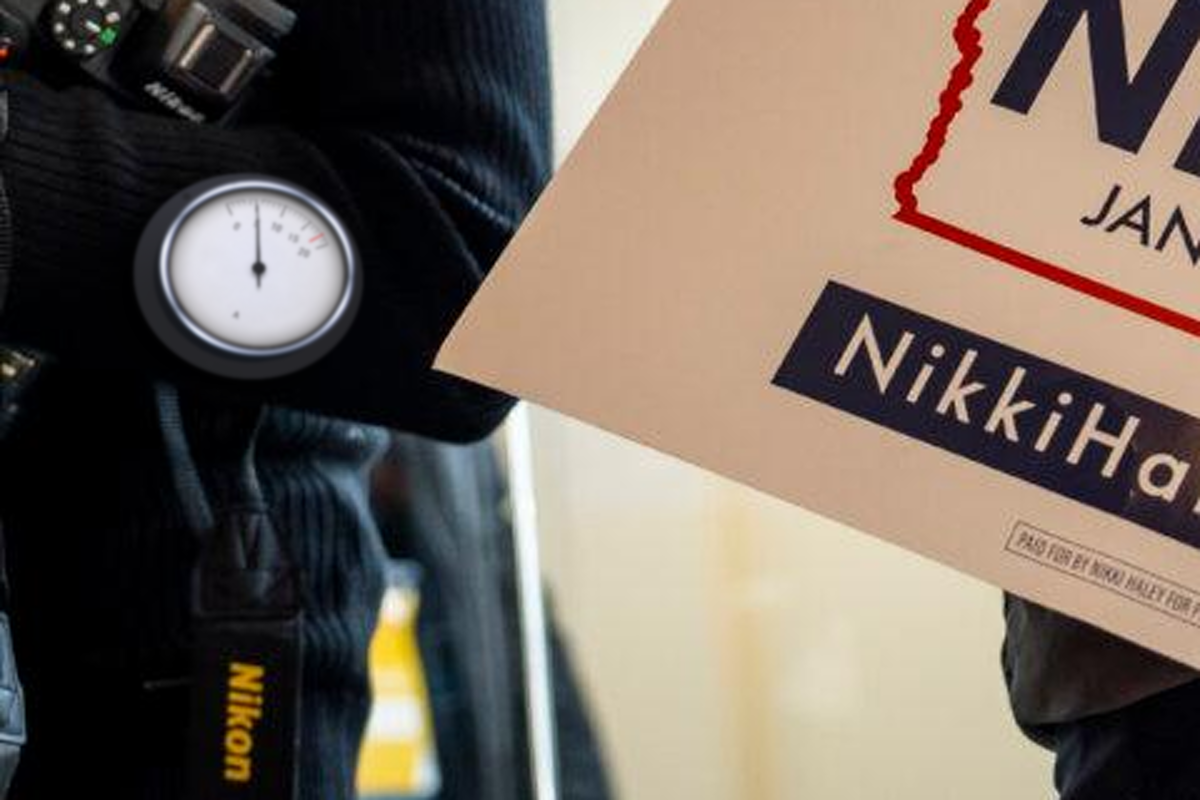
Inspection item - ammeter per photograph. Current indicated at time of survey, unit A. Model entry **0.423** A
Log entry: **5** A
